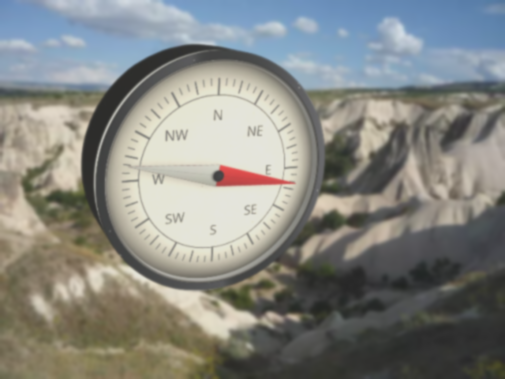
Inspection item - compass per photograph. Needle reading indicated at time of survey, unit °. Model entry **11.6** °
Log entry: **100** °
